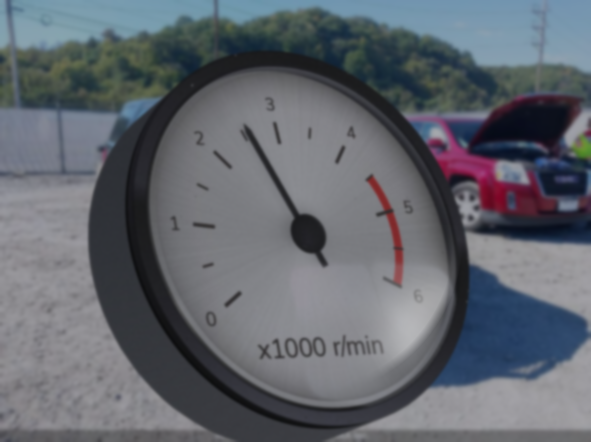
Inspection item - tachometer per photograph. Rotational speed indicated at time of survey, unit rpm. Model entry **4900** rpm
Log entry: **2500** rpm
